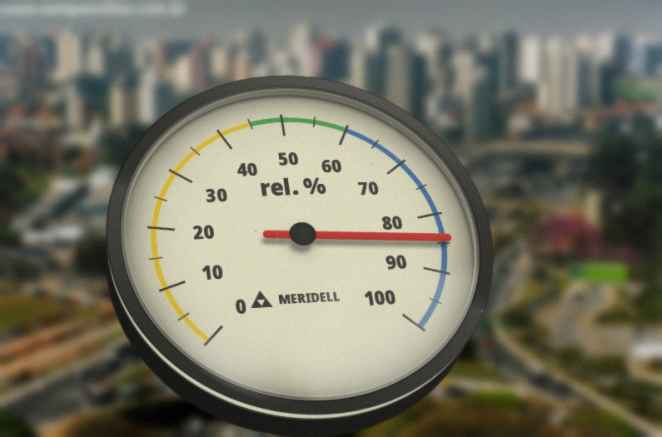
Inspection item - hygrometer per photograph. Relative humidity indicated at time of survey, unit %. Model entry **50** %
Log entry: **85** %
